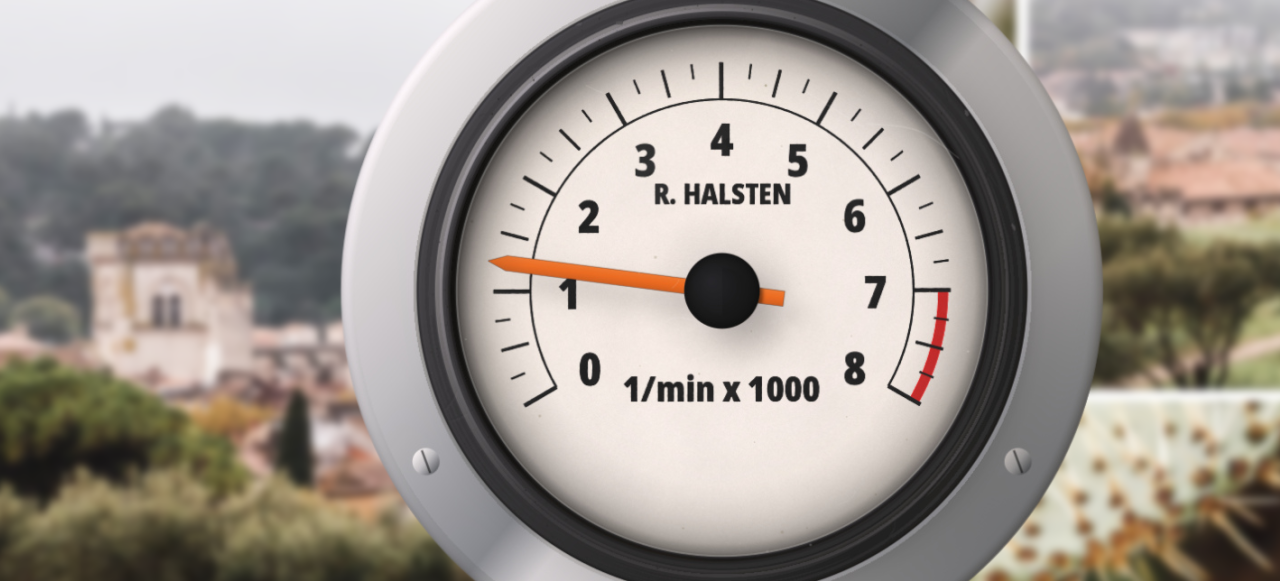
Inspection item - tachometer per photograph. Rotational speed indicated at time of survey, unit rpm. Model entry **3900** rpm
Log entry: **1250** rpm
